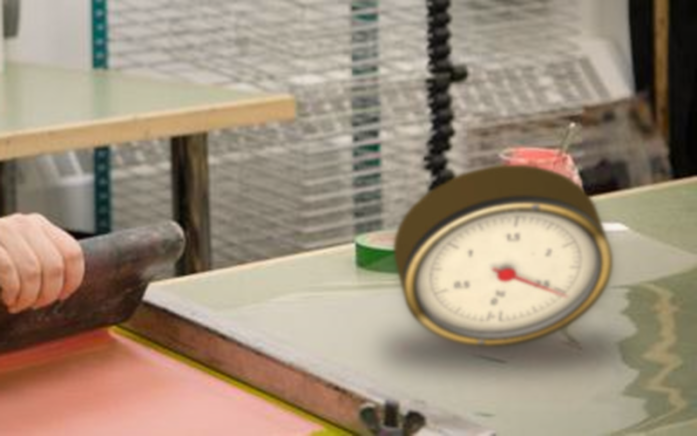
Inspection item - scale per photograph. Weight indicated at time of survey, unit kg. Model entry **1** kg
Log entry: **2.5** kg
